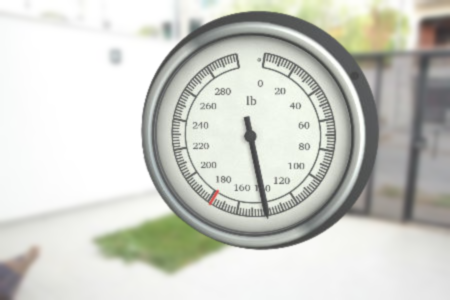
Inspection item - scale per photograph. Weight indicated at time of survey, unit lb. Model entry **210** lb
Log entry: **140** lb
